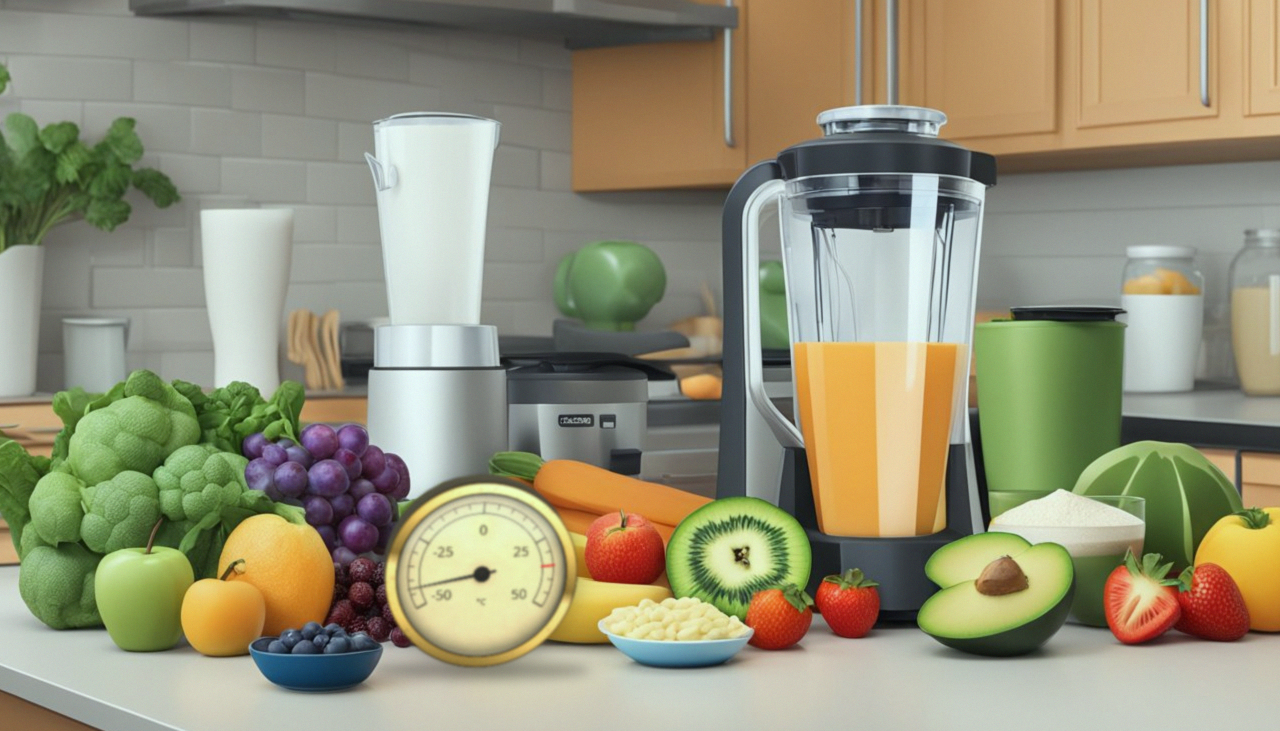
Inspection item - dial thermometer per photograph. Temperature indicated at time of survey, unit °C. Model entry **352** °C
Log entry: **-42.5** °C
